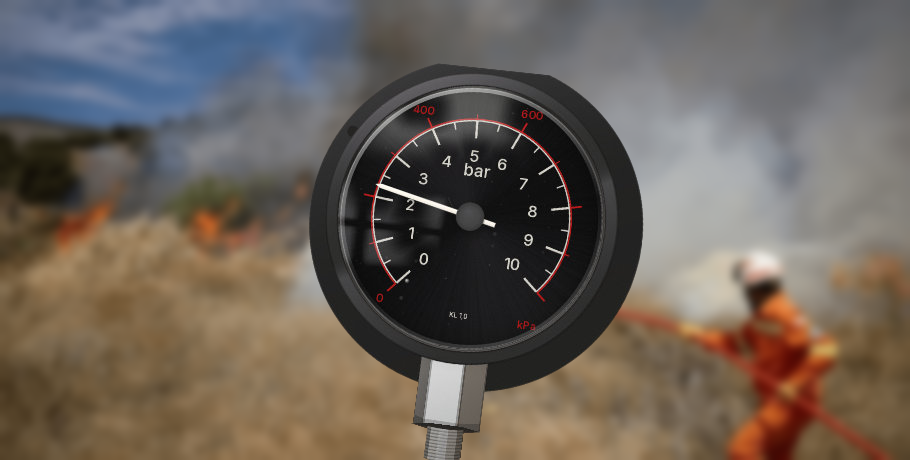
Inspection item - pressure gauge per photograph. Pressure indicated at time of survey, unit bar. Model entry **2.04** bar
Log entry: **2.25** bar
